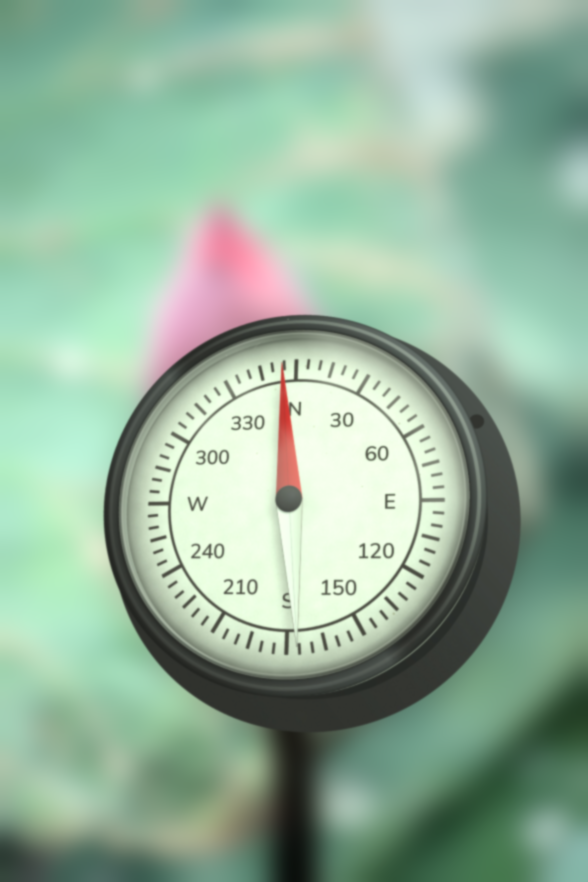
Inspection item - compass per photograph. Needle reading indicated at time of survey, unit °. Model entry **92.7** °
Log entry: **355** °
